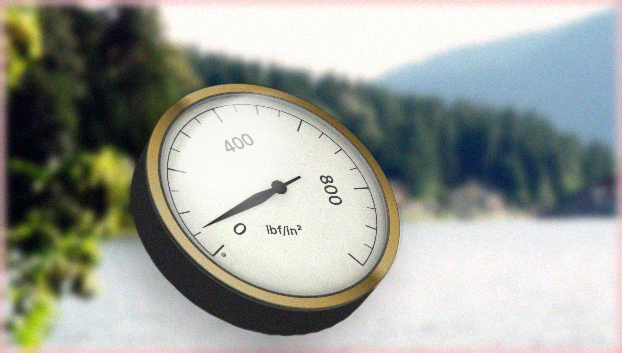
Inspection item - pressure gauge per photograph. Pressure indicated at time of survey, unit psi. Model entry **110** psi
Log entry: **50** psi
